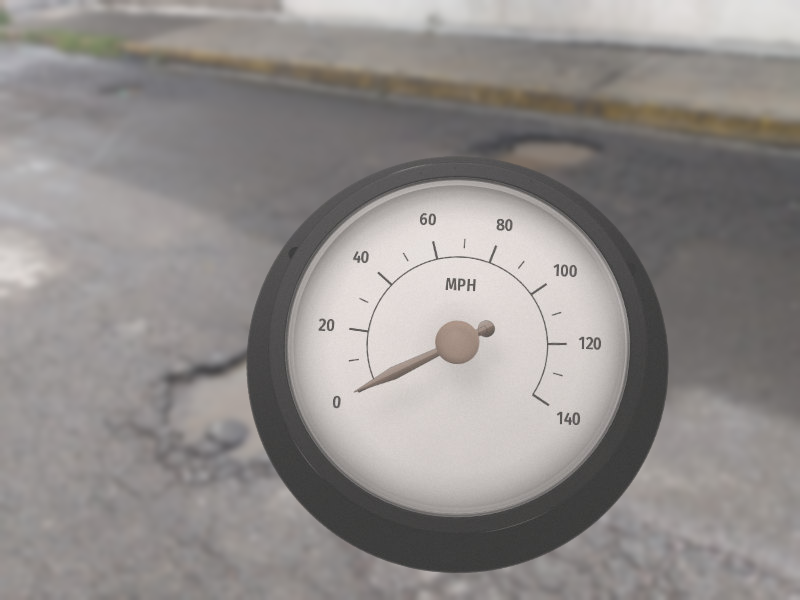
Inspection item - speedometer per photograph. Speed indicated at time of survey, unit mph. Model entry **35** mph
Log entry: **0** mph
